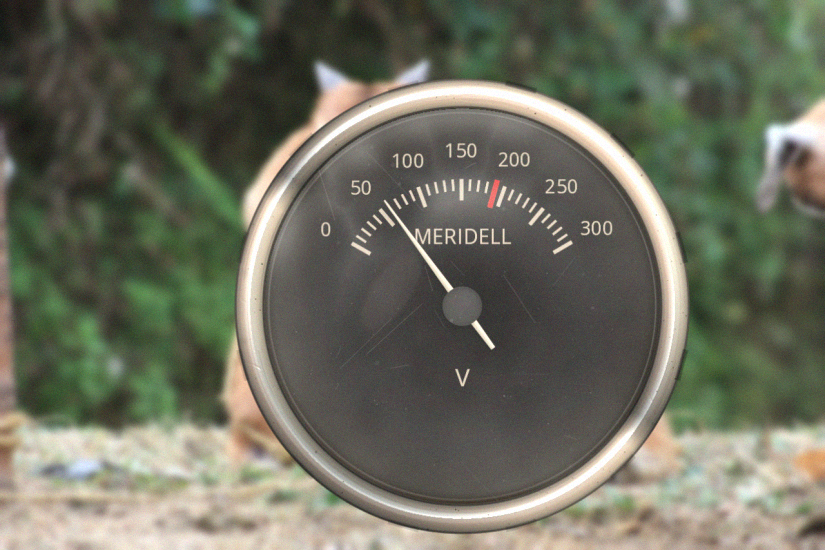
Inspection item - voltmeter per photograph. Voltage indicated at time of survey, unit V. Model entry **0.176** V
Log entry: **60** V
